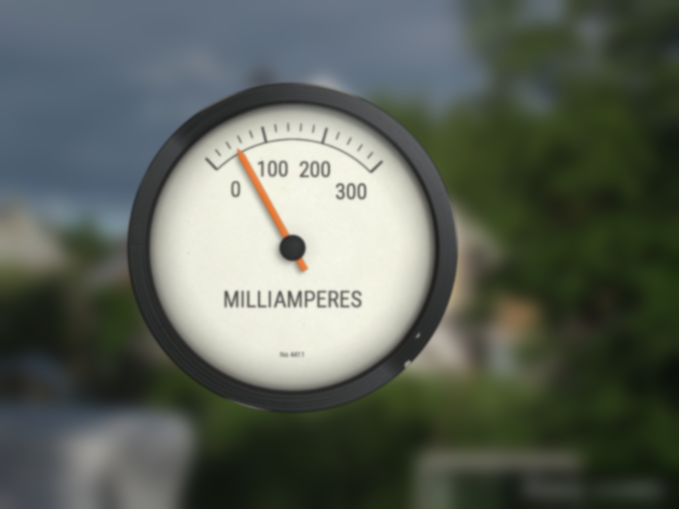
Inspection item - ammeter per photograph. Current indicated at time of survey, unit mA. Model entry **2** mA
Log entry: **50** mA
